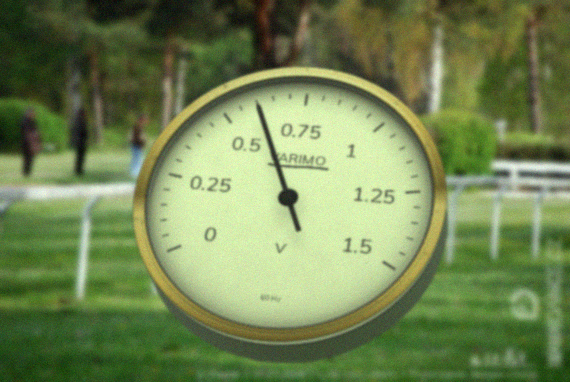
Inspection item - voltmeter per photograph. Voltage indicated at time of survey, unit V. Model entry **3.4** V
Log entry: **0.6** V
